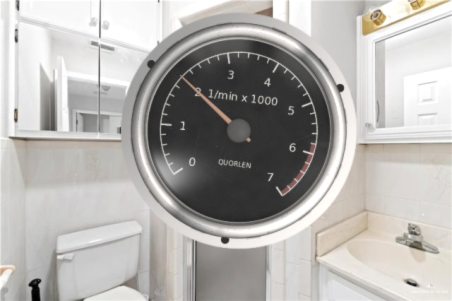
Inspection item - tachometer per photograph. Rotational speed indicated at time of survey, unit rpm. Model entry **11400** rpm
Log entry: **2000** rpm
